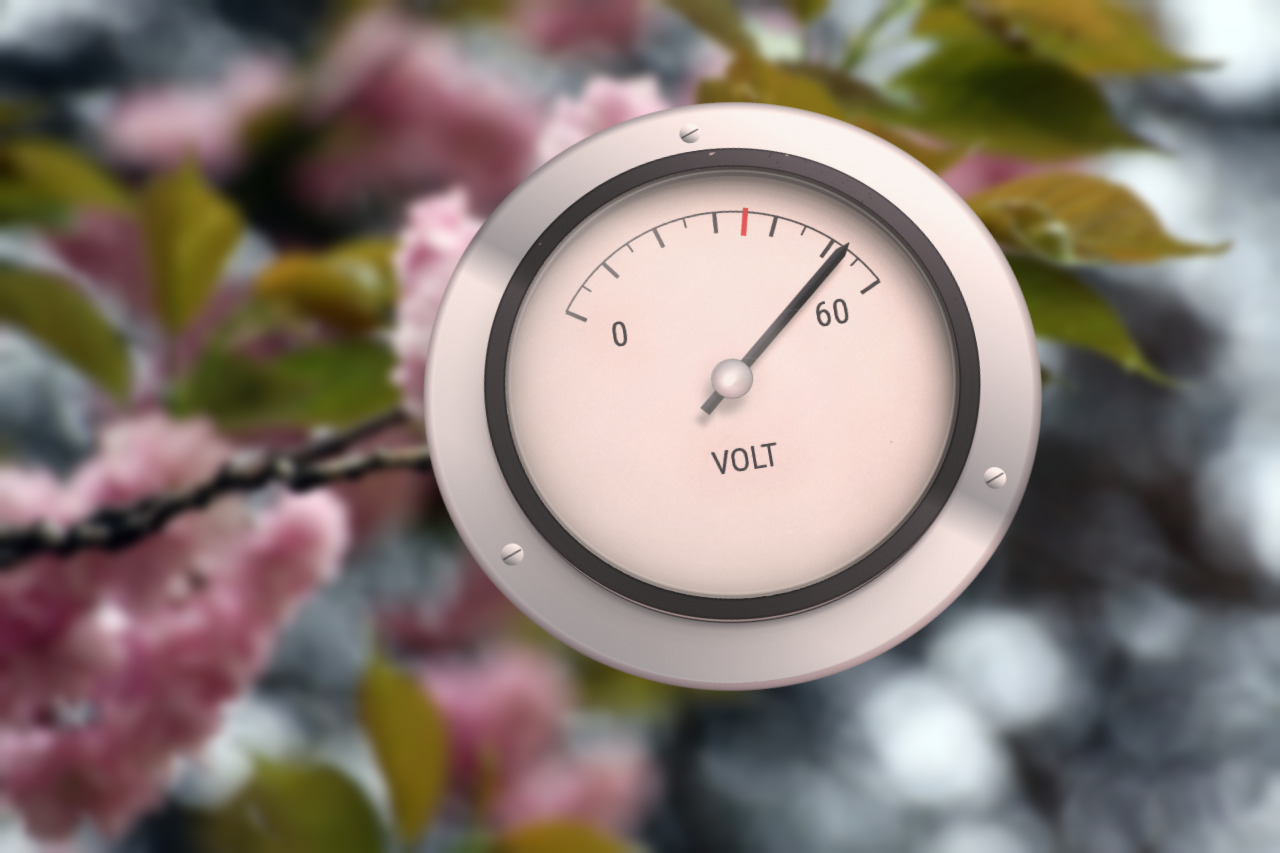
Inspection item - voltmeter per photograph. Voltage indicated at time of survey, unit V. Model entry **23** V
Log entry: **52.5** V
